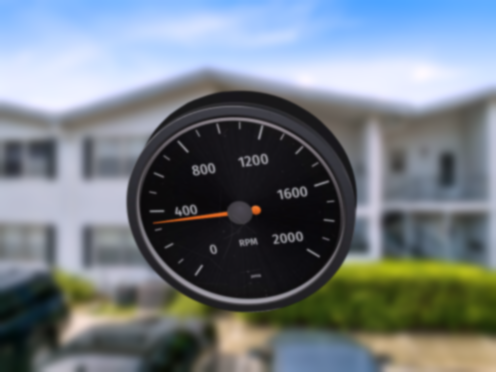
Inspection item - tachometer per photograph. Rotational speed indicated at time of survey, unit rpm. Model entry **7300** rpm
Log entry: **350** rpm
